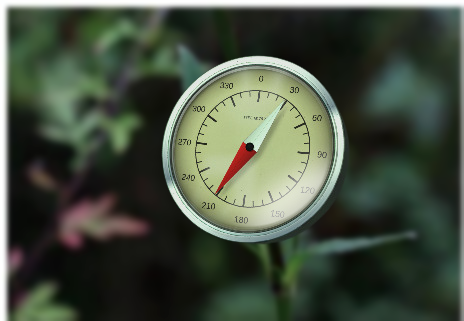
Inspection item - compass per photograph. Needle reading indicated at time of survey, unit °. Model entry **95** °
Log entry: **210** °
